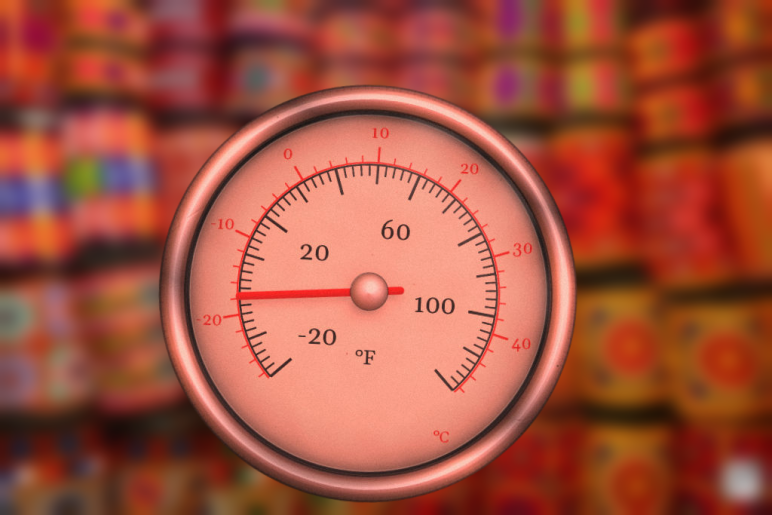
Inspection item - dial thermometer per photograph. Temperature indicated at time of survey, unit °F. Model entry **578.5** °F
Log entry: **0** °F
